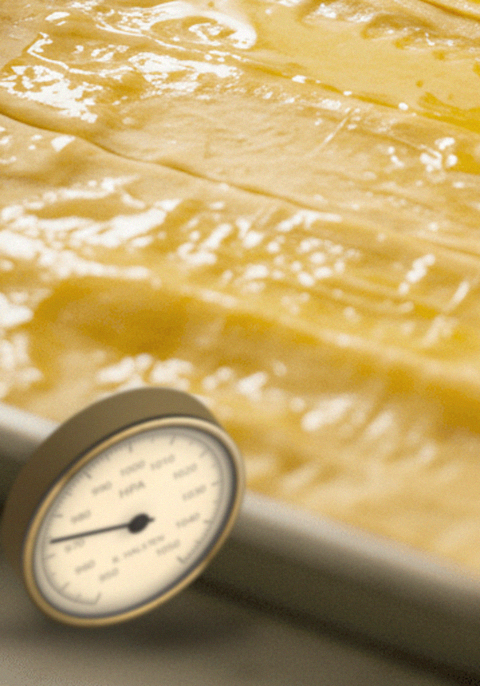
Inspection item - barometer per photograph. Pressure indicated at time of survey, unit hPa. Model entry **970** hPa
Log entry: **975** hPa
